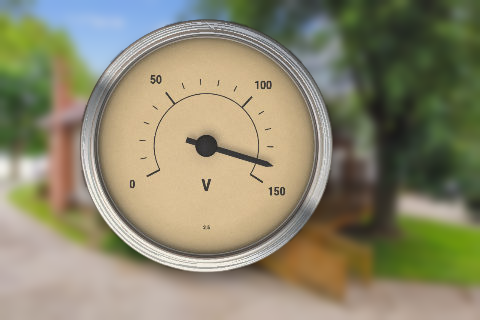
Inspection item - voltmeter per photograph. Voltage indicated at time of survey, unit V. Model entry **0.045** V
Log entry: **140** V
